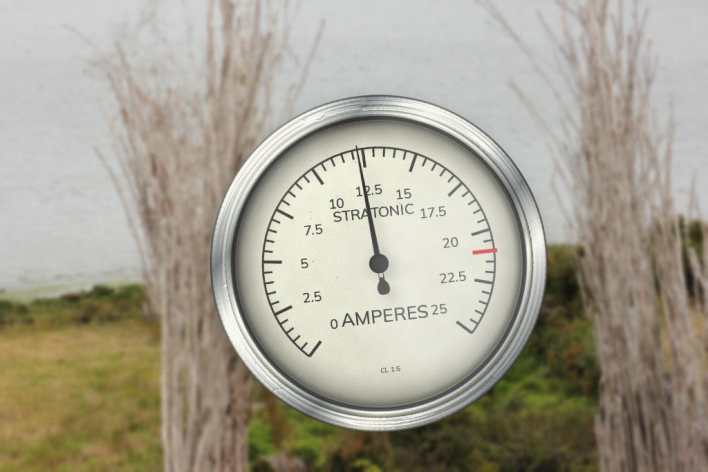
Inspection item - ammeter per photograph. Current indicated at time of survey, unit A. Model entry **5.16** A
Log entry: **12.25** A
